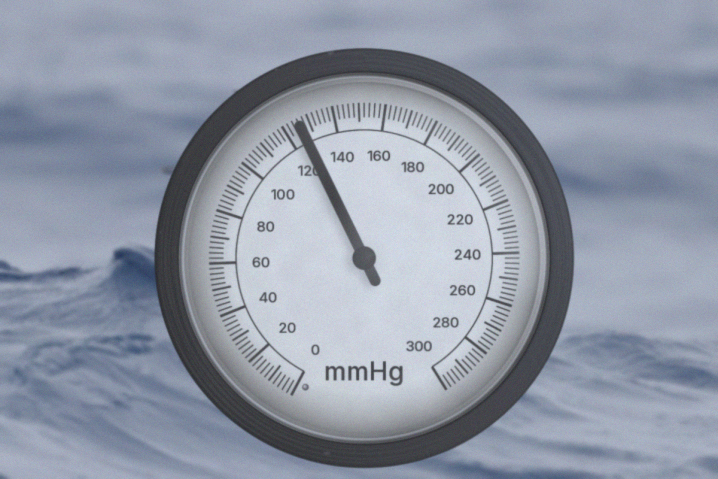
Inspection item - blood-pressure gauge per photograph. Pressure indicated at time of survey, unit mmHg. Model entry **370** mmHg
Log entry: **126** mmHg
